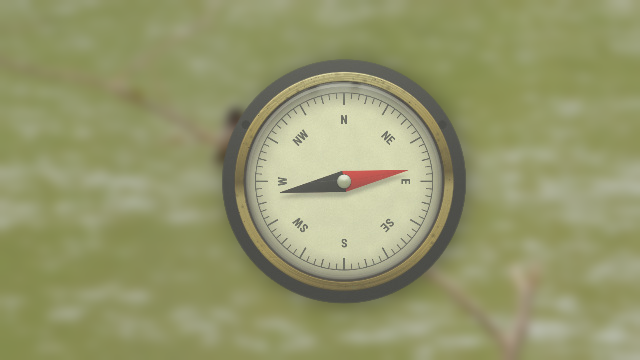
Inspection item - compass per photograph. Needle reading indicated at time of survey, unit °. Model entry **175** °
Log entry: **80** °
